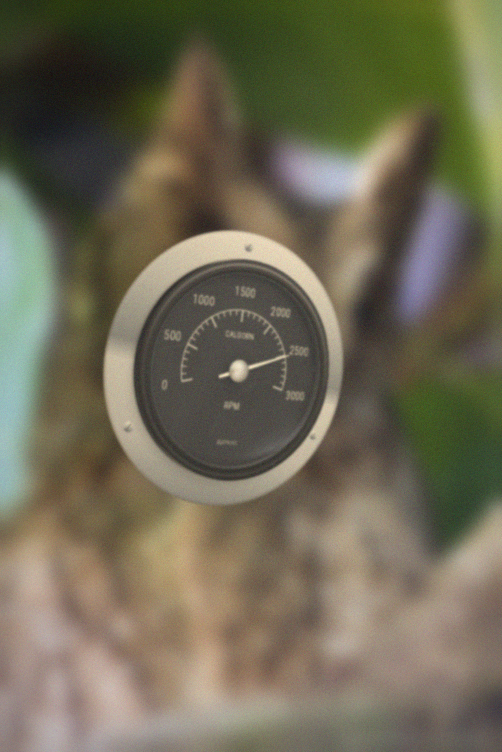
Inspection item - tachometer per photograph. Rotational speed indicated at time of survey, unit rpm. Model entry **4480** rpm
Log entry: **2500** rpm
